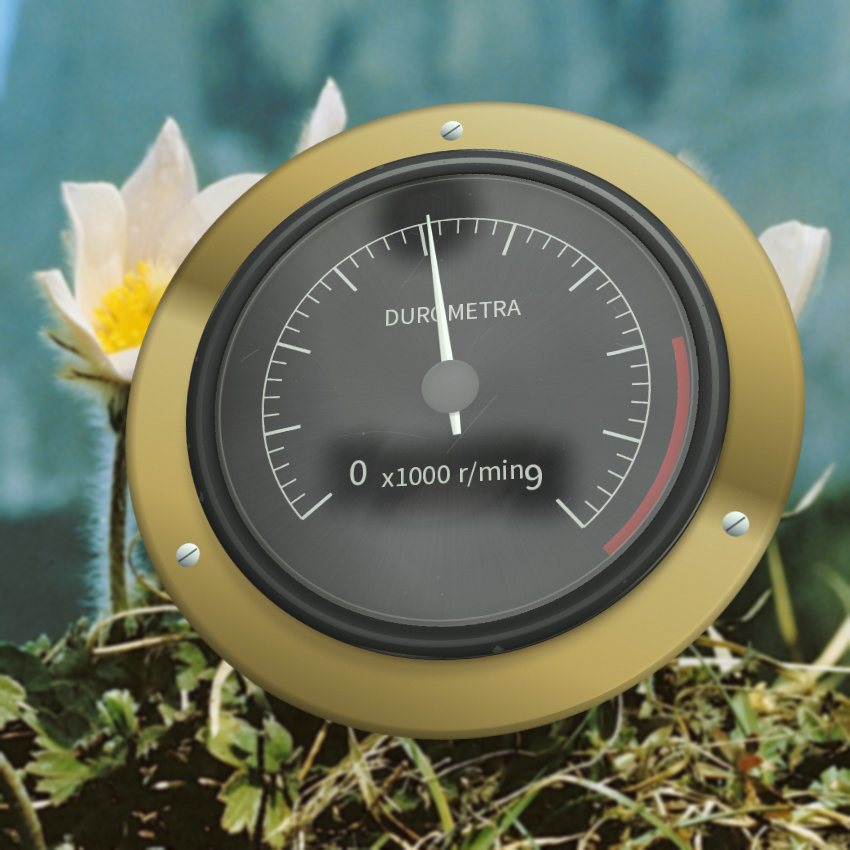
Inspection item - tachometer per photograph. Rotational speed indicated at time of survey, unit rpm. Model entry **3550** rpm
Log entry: **4100** rpm
